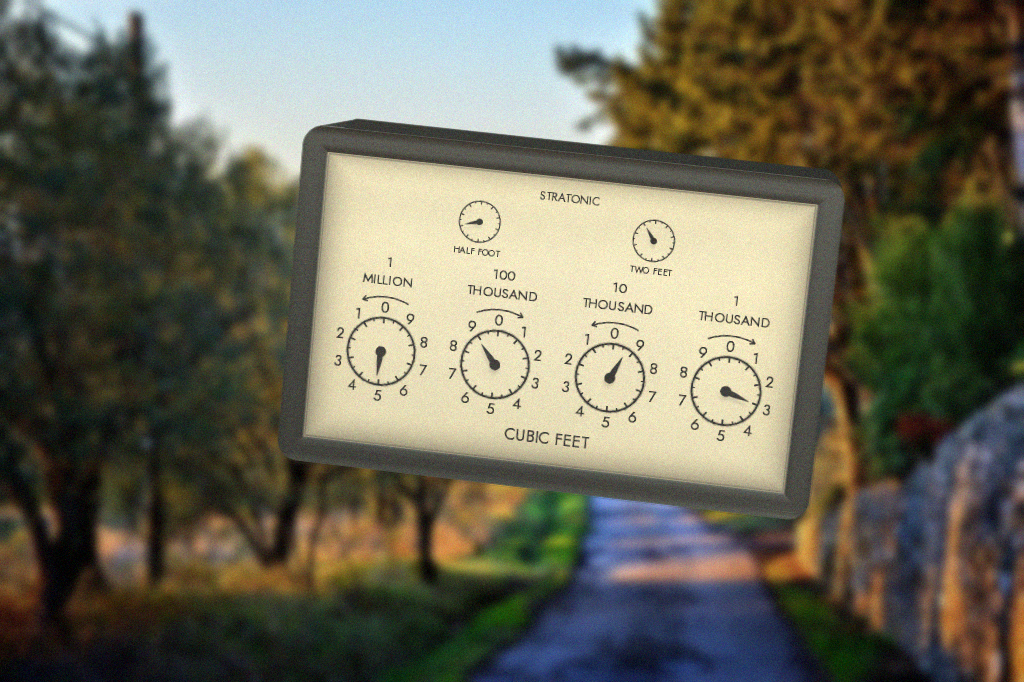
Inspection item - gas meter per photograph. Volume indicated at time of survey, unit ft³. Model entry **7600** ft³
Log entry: **489300** ft³
